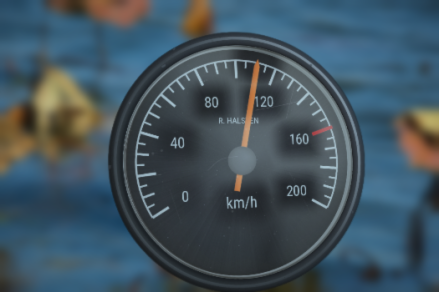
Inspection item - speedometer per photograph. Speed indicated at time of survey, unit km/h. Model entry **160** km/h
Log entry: **110** km/h
